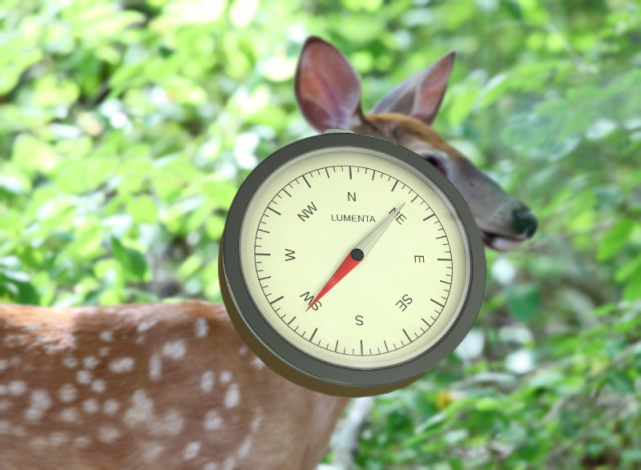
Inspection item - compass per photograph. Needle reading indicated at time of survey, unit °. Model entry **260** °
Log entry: **222.5** °
